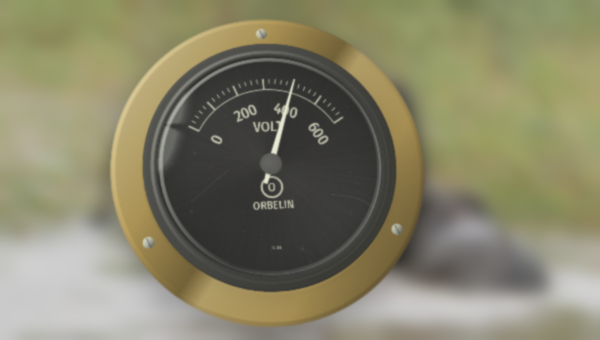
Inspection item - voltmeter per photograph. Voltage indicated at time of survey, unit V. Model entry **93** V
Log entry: **400** V
